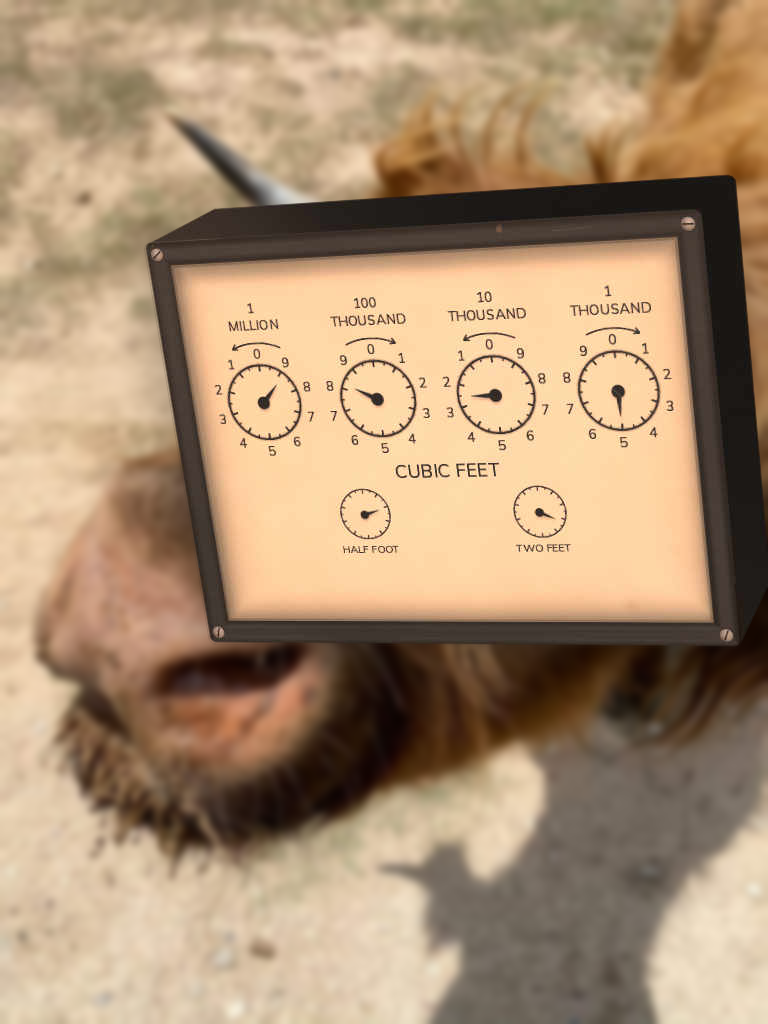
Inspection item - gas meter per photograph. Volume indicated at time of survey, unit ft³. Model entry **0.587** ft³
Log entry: **882500** ft³
